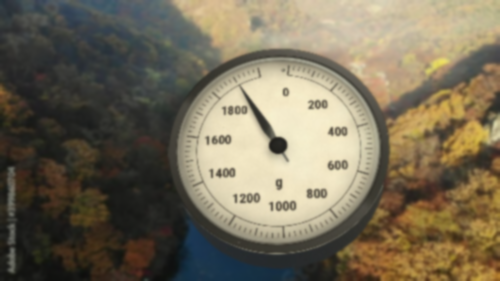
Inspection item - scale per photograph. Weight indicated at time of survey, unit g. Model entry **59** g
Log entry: **1900** g
